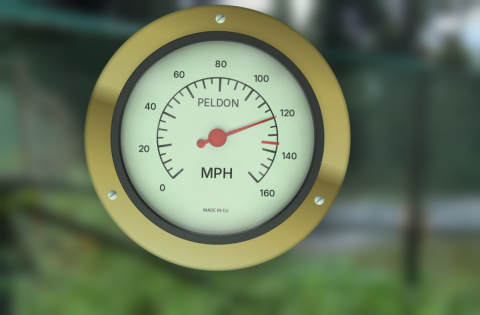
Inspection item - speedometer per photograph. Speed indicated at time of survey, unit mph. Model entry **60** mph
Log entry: **120** mph
